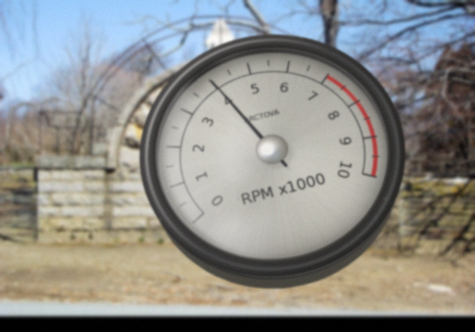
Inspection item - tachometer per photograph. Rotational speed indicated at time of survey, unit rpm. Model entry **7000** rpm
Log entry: **4000** rpm
